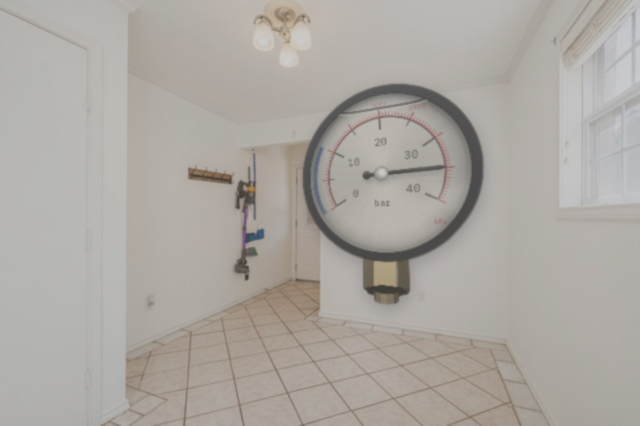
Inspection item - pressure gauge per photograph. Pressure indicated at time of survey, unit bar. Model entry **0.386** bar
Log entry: **35** bar
